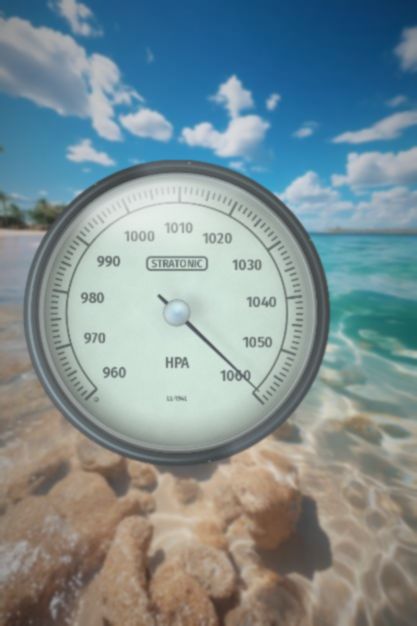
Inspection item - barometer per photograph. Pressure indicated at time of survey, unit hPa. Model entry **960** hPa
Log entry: **1059** hPa
